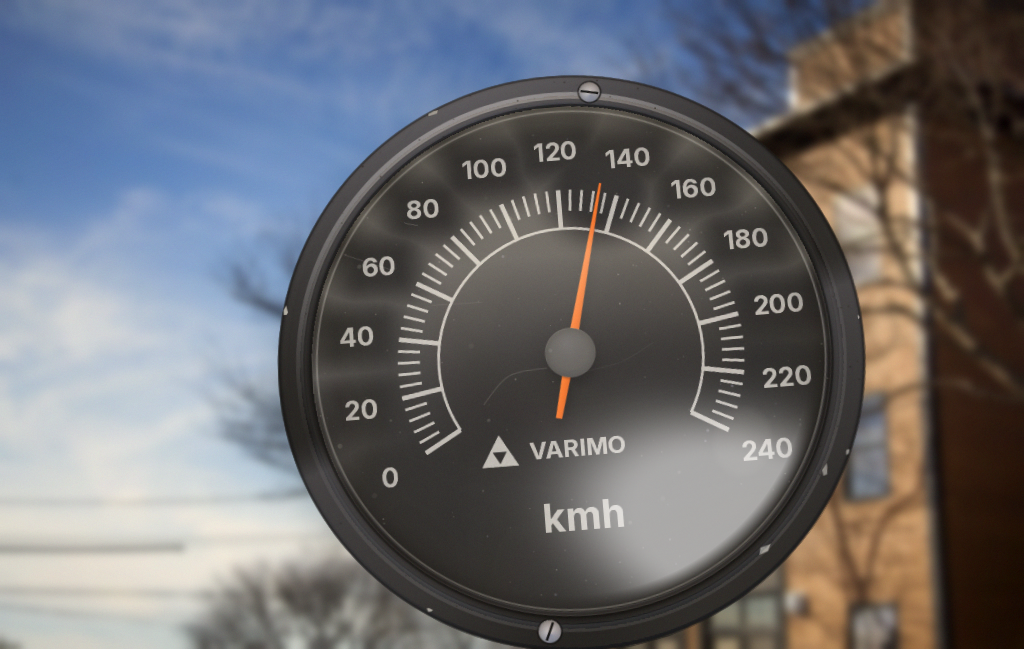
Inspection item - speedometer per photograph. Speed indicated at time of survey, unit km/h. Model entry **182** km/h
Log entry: **134** km/h
